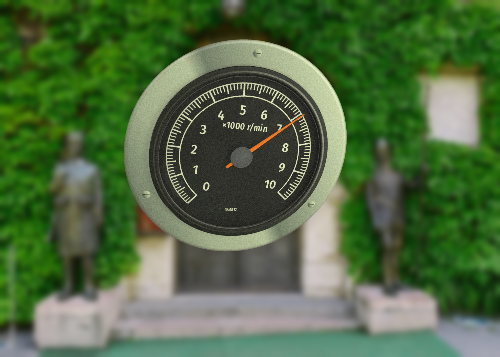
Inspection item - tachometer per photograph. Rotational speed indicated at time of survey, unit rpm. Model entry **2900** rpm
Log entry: **7000** rpm
